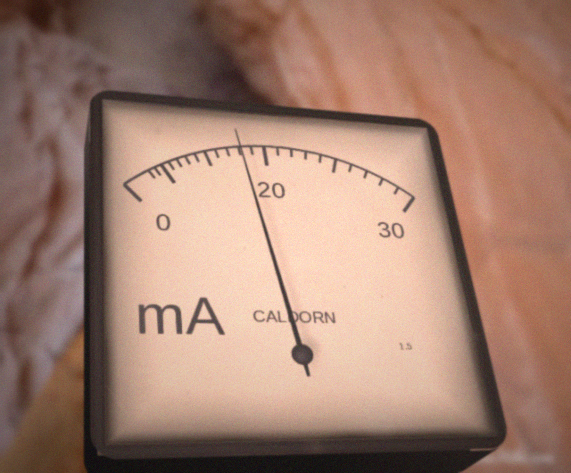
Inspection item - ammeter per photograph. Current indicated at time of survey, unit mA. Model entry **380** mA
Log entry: **18** mA
